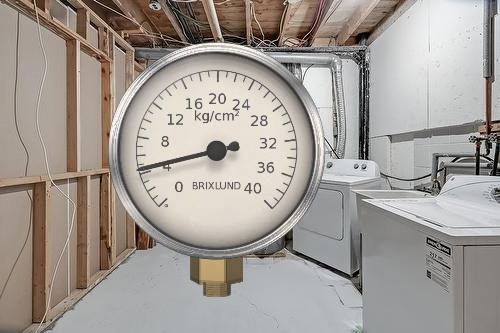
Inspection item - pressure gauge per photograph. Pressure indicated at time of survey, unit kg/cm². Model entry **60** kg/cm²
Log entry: **4.5** kg/cm²
